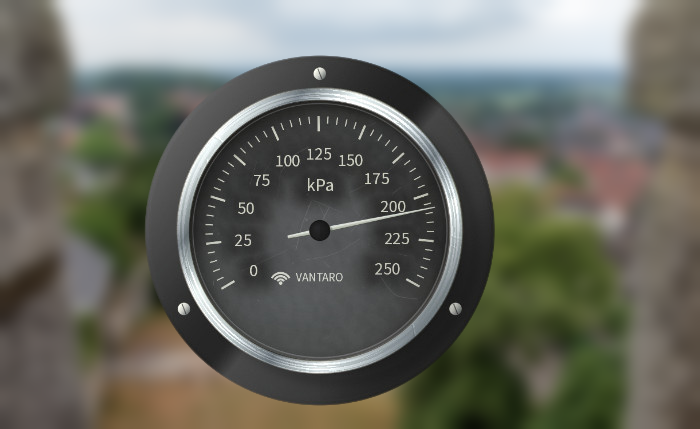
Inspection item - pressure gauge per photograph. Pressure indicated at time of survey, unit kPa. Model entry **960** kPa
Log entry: **207.5** kPa
